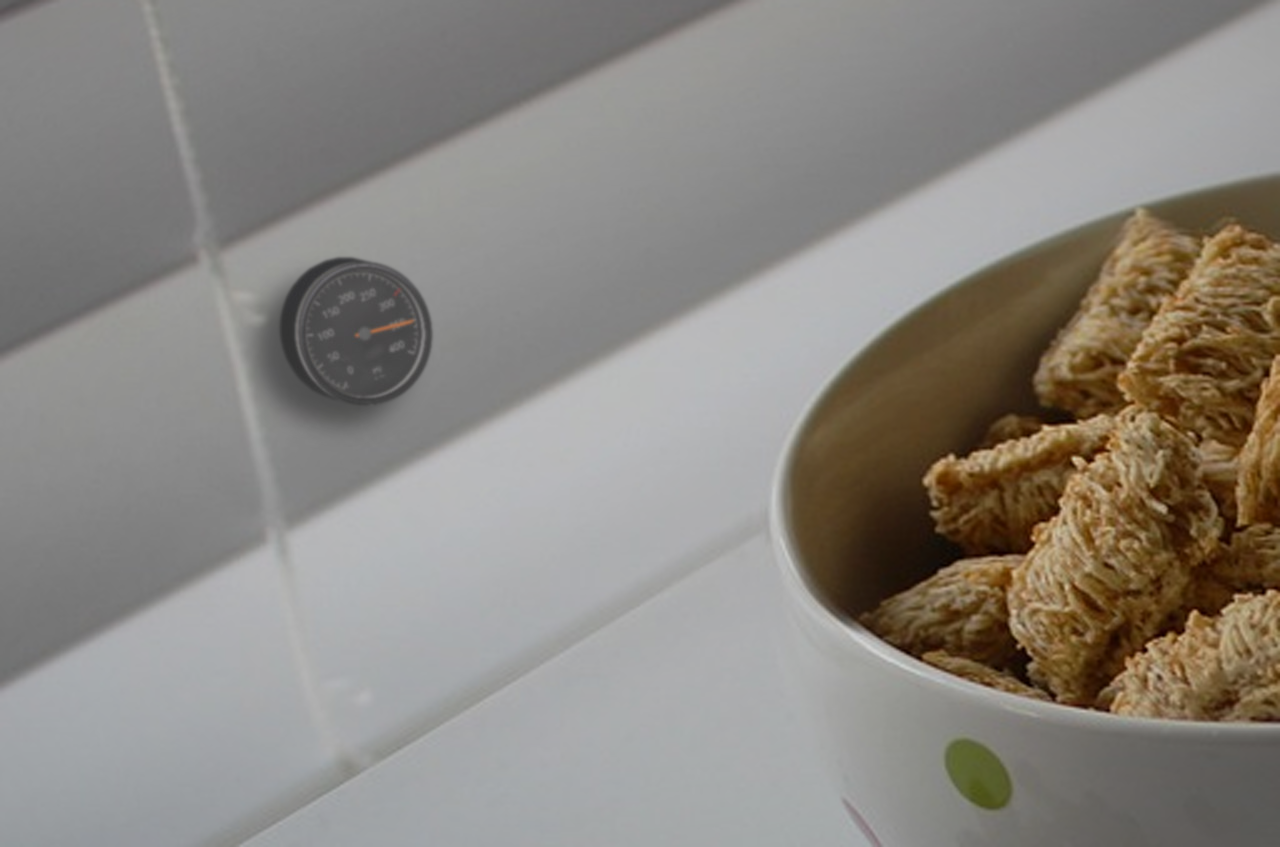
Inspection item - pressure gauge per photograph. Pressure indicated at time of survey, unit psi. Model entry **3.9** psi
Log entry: **350** psi
